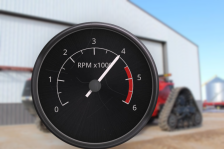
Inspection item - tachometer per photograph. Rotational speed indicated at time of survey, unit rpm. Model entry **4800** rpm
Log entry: **4000** rpm
